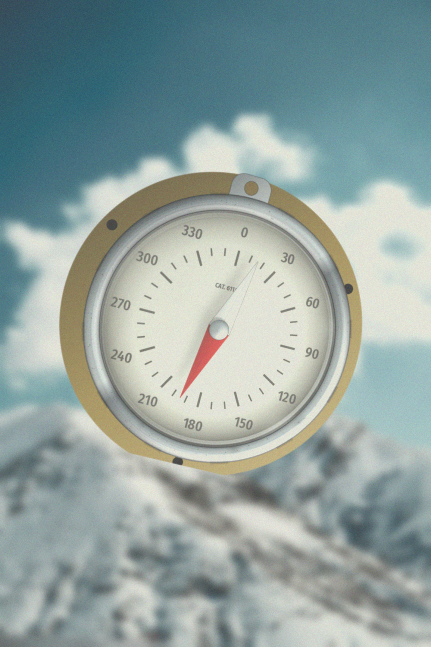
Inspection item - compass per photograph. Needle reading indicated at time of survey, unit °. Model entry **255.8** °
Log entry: **195** °
